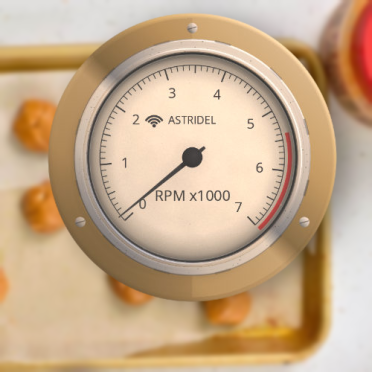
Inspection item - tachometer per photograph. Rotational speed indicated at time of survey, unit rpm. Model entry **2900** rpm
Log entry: **100** rpm
